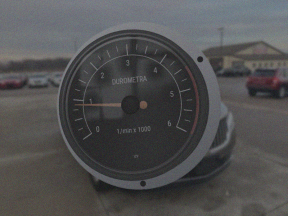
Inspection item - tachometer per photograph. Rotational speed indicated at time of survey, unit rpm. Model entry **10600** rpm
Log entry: **875** rpm
